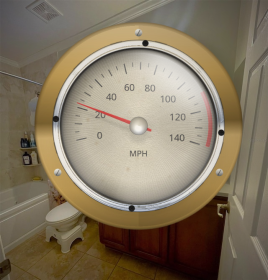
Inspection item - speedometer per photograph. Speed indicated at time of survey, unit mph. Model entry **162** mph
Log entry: **22.5** mph
